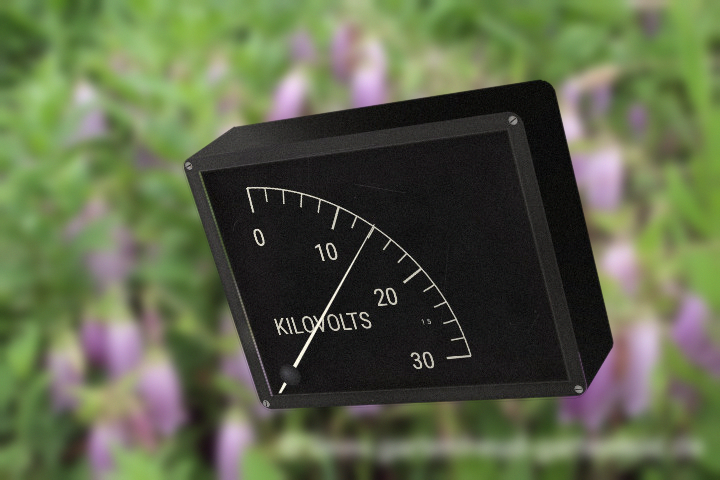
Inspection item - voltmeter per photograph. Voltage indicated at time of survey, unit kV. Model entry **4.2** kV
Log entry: **14** kV
